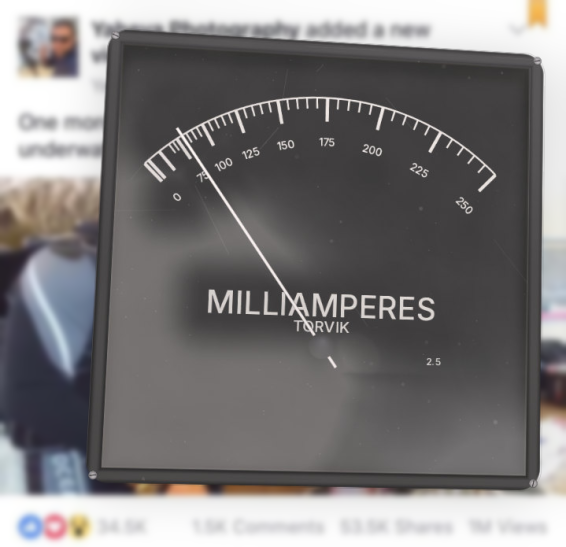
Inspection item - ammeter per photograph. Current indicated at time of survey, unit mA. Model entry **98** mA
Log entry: **80** mA
